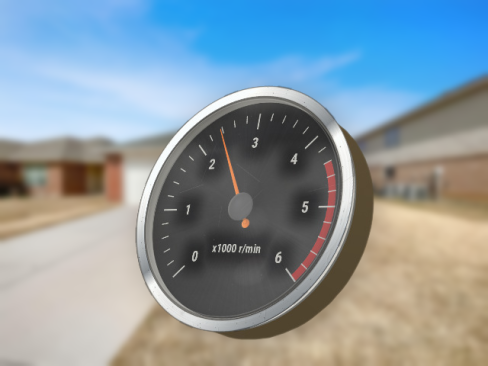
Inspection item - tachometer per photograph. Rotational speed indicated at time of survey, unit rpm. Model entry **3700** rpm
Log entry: **2400** rpm
